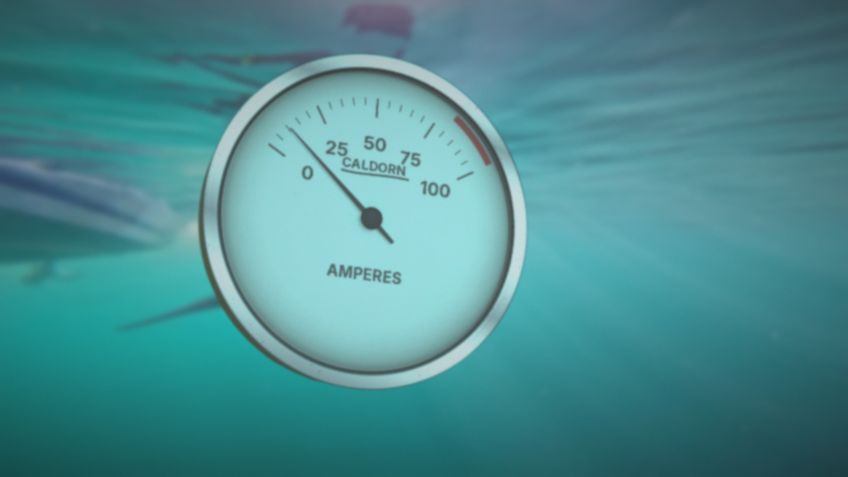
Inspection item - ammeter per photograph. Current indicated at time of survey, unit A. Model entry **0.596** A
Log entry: **10** A
